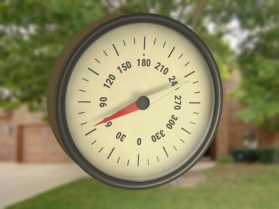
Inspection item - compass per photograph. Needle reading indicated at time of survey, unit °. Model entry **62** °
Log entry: **65** °
